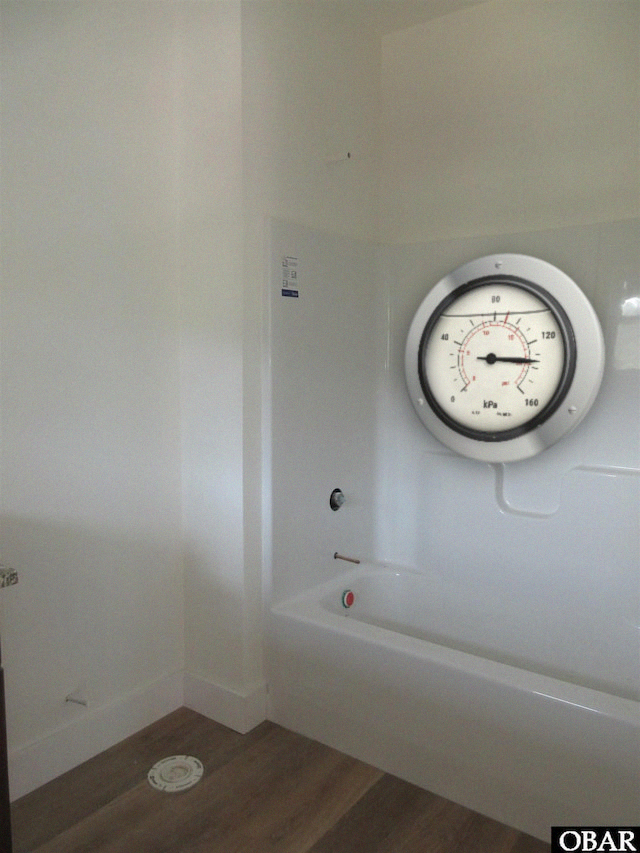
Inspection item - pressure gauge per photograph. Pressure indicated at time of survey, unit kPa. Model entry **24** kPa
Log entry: **135** kPa
